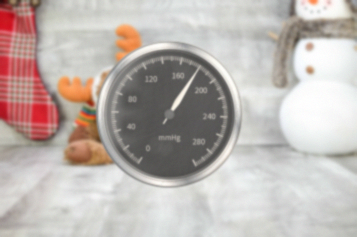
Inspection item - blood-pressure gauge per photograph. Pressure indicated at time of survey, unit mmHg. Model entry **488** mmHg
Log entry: **180** mmHg
